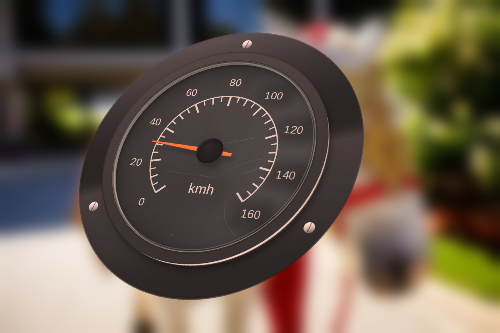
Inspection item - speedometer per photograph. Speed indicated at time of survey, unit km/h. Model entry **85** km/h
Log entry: **30** km/h
